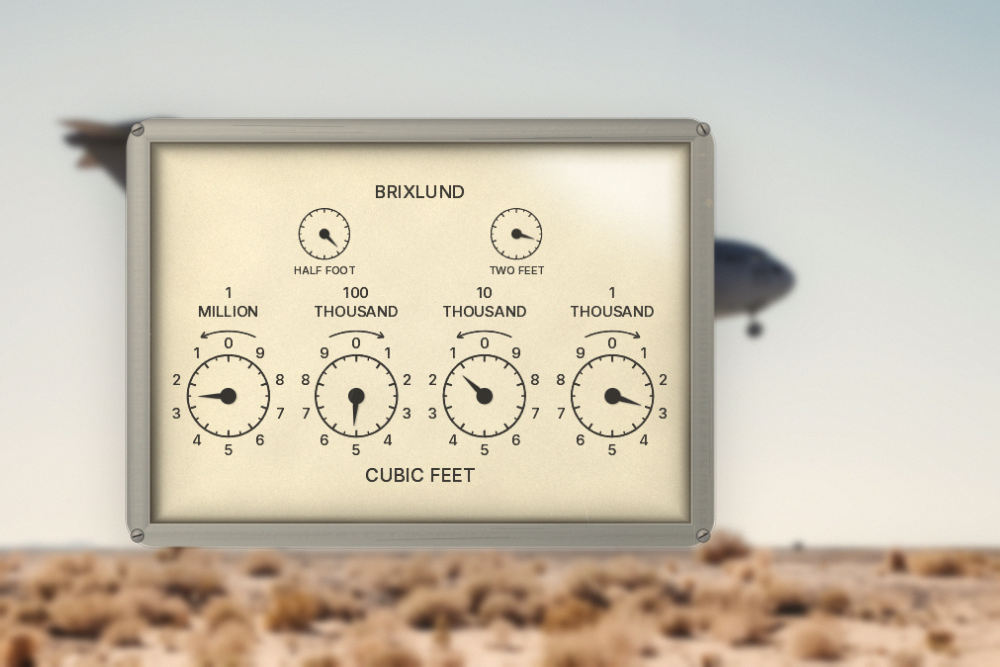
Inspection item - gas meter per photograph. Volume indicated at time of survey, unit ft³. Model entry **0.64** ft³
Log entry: **251300** ft³
